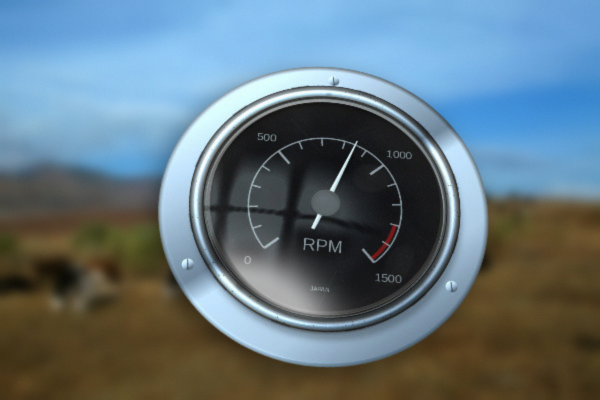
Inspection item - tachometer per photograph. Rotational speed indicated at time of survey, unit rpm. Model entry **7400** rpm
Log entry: **850** rpm
